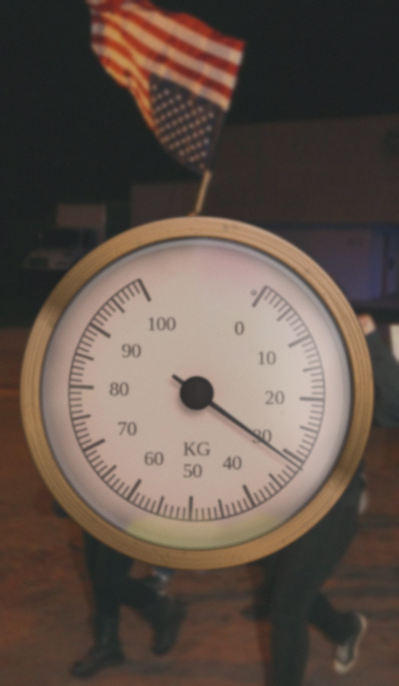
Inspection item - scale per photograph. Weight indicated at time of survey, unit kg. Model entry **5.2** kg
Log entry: **31** kg
